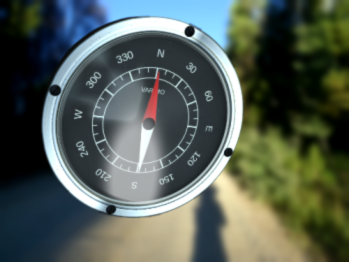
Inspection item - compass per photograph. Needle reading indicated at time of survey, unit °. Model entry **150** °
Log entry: **0** °
